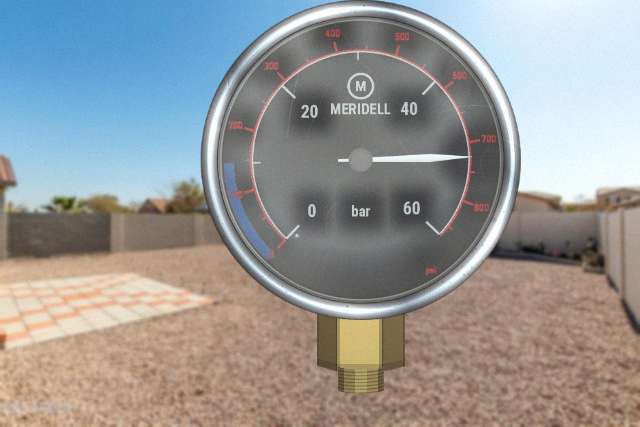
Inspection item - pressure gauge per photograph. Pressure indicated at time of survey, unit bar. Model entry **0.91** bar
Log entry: **50** bar
